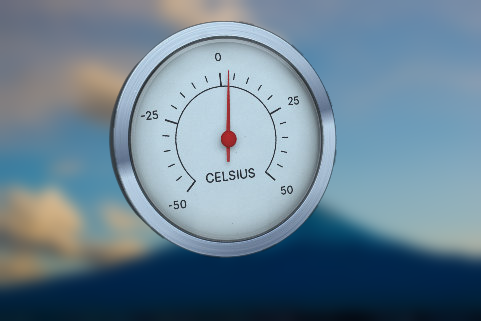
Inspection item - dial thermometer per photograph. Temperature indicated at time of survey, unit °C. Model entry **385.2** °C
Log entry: **2.5** °C
